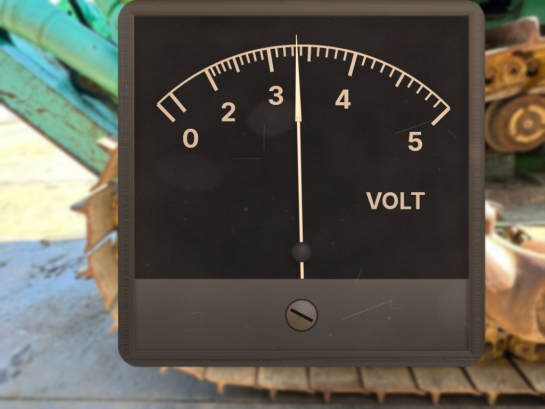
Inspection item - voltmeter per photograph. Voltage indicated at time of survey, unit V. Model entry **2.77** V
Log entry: **3.35** V
